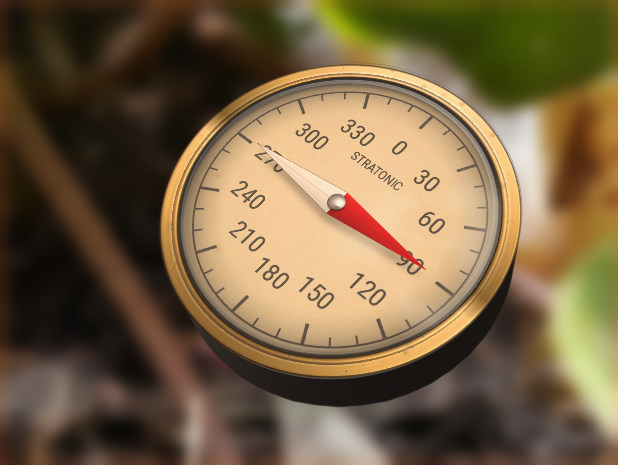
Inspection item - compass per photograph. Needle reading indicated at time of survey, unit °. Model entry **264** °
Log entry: **90** °
